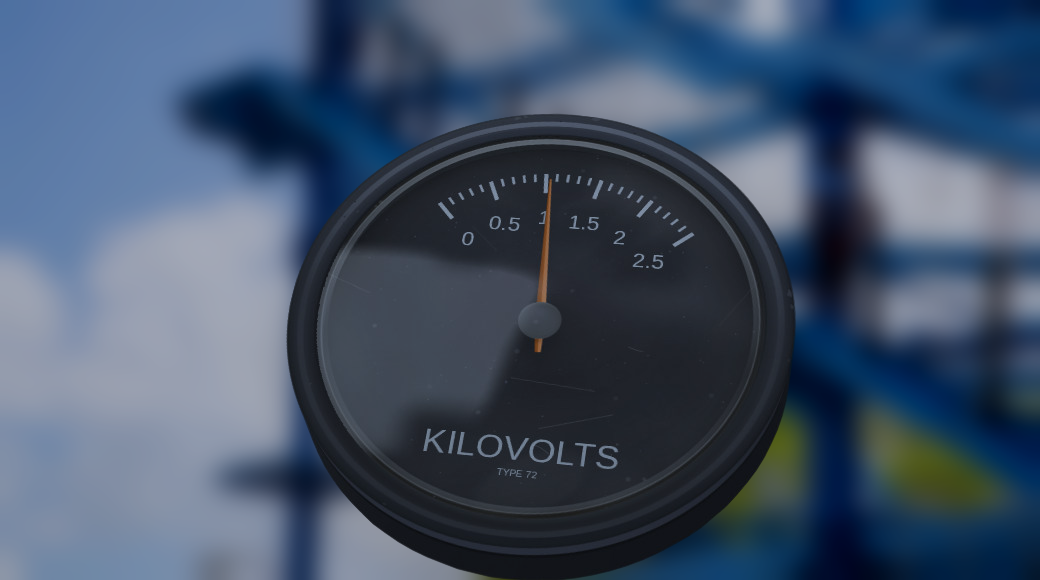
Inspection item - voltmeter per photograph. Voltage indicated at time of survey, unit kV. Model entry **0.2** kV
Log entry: **1.05** kV
